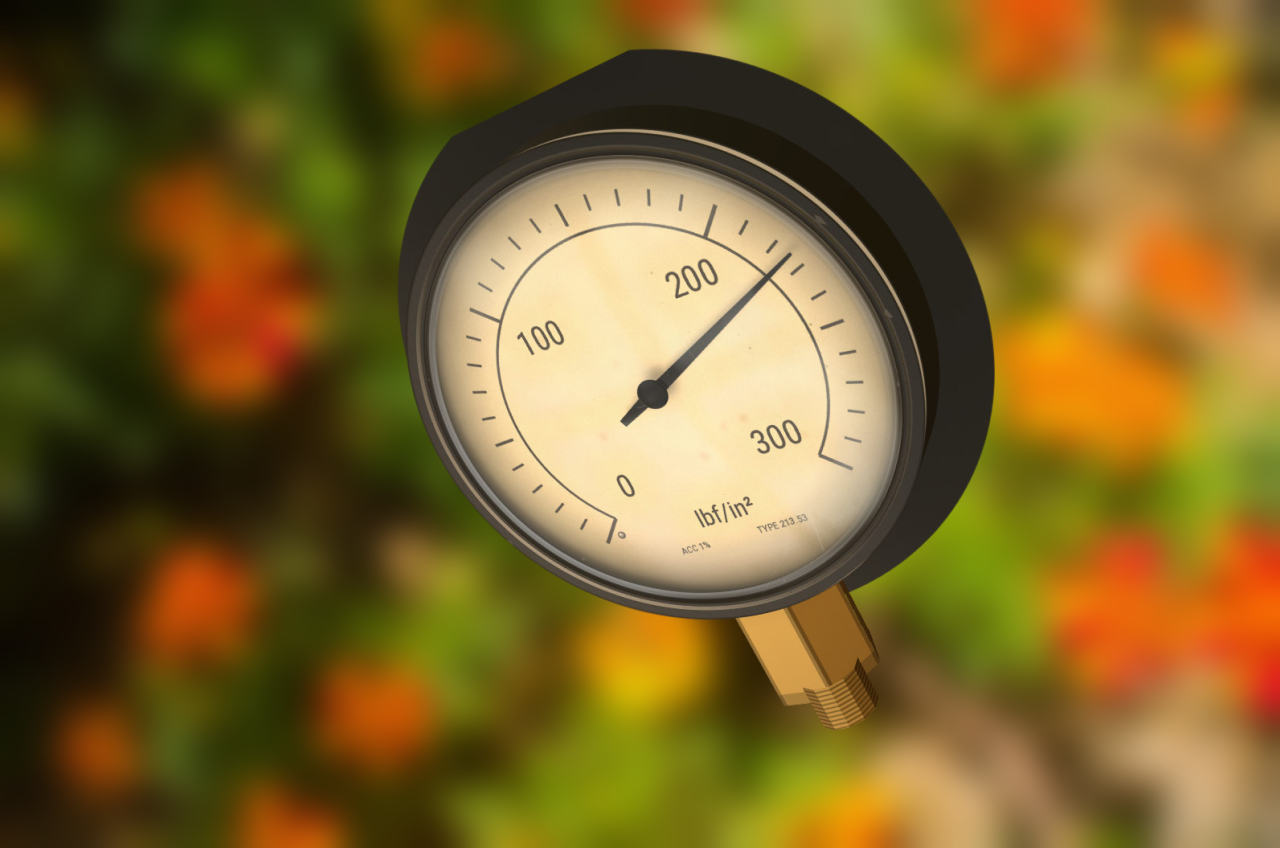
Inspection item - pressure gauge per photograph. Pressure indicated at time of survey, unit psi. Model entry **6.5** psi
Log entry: **225** psi
